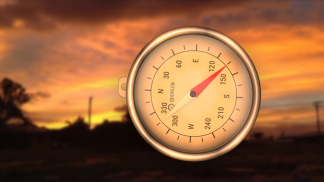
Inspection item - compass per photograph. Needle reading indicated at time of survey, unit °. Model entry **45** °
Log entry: **135** °
